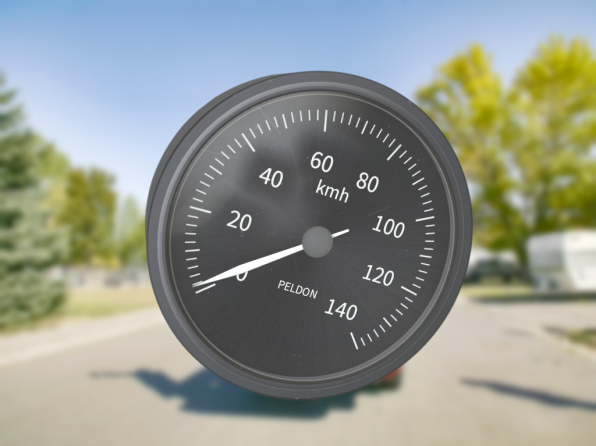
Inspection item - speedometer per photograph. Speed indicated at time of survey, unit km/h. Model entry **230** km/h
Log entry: **2** km/h
